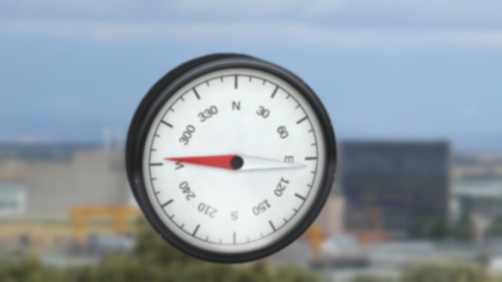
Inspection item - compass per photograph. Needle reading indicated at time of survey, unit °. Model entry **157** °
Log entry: **275** °
